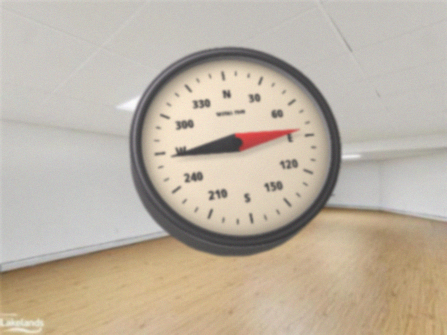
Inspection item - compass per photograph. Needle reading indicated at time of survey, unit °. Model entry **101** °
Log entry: **85** °
